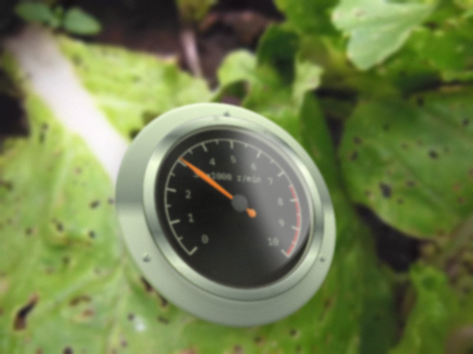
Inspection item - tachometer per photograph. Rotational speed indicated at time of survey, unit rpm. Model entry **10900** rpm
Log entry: **3000** rpm
